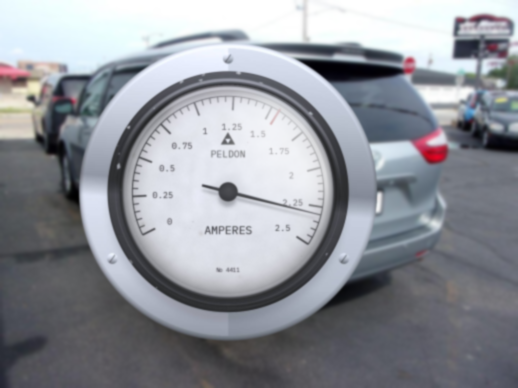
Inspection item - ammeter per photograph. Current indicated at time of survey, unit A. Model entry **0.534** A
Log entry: **2.3** A
